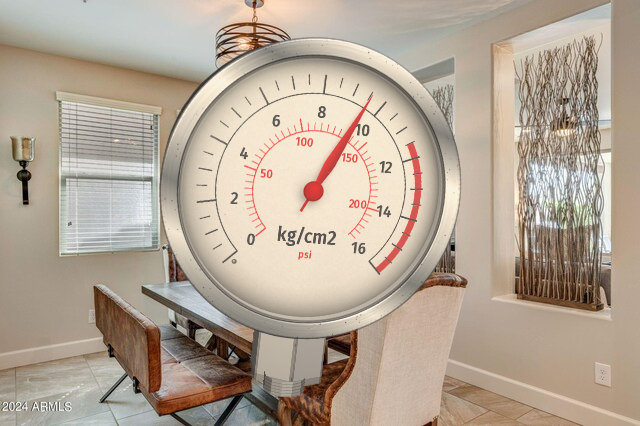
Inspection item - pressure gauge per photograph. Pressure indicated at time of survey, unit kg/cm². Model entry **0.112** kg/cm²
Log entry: **9.5** kg/cm²
